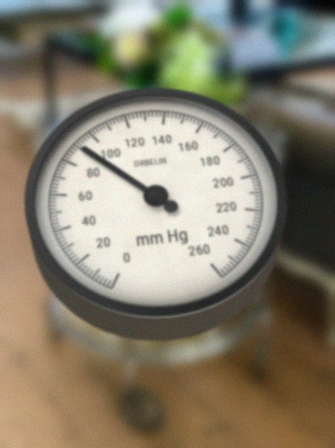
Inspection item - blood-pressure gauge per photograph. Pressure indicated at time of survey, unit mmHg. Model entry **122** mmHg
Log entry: **90** mmHg
